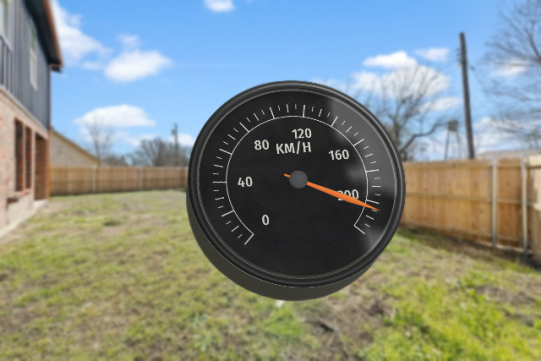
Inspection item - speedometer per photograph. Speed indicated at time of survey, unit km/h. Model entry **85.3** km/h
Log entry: **205** km/h
